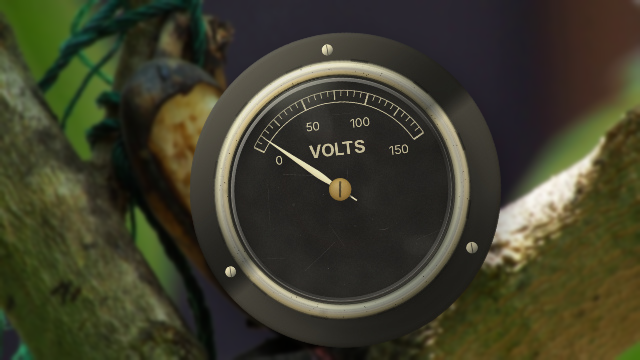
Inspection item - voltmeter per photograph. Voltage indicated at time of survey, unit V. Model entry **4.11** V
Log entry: **10** V
